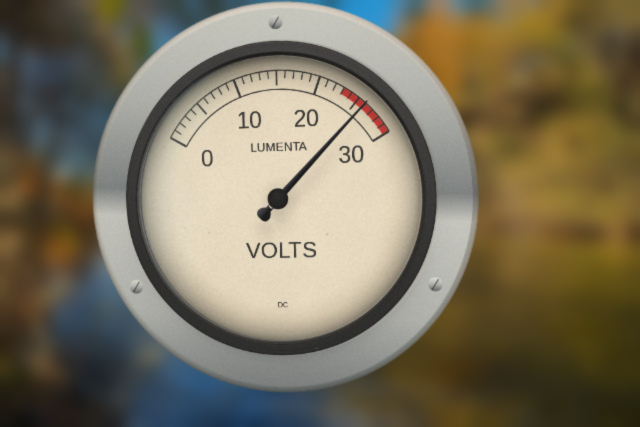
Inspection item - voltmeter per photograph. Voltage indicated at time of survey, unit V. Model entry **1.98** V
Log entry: **26** V
